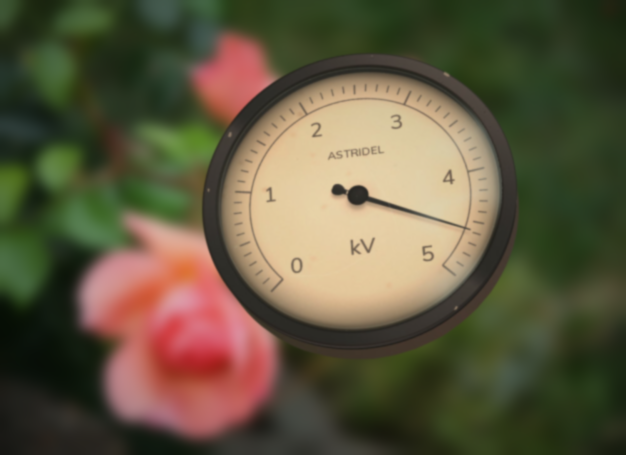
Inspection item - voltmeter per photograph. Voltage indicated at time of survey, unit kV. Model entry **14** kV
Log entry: **4.6** kV
